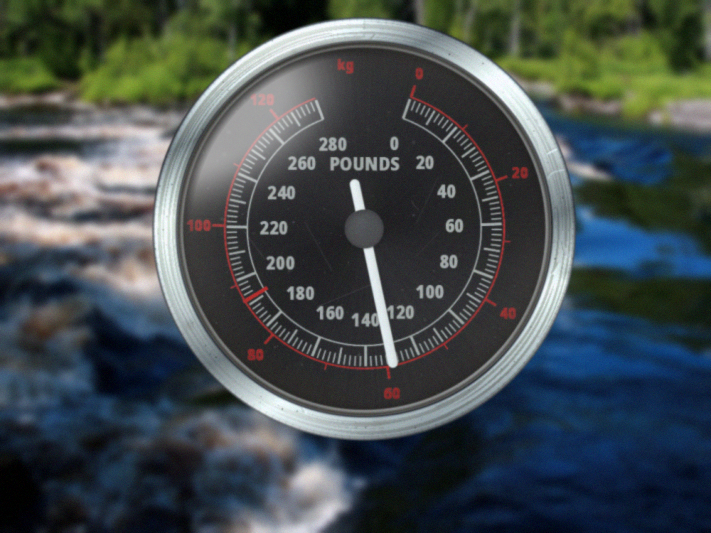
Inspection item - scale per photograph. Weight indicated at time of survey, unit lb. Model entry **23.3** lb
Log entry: **130** lb
